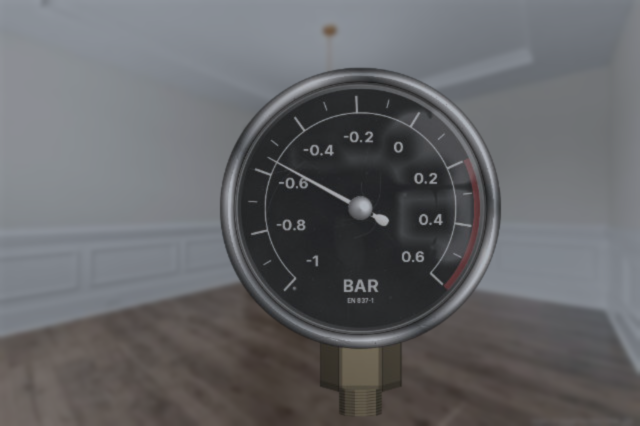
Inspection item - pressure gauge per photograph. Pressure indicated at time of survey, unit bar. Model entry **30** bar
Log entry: **-0.55** bar
